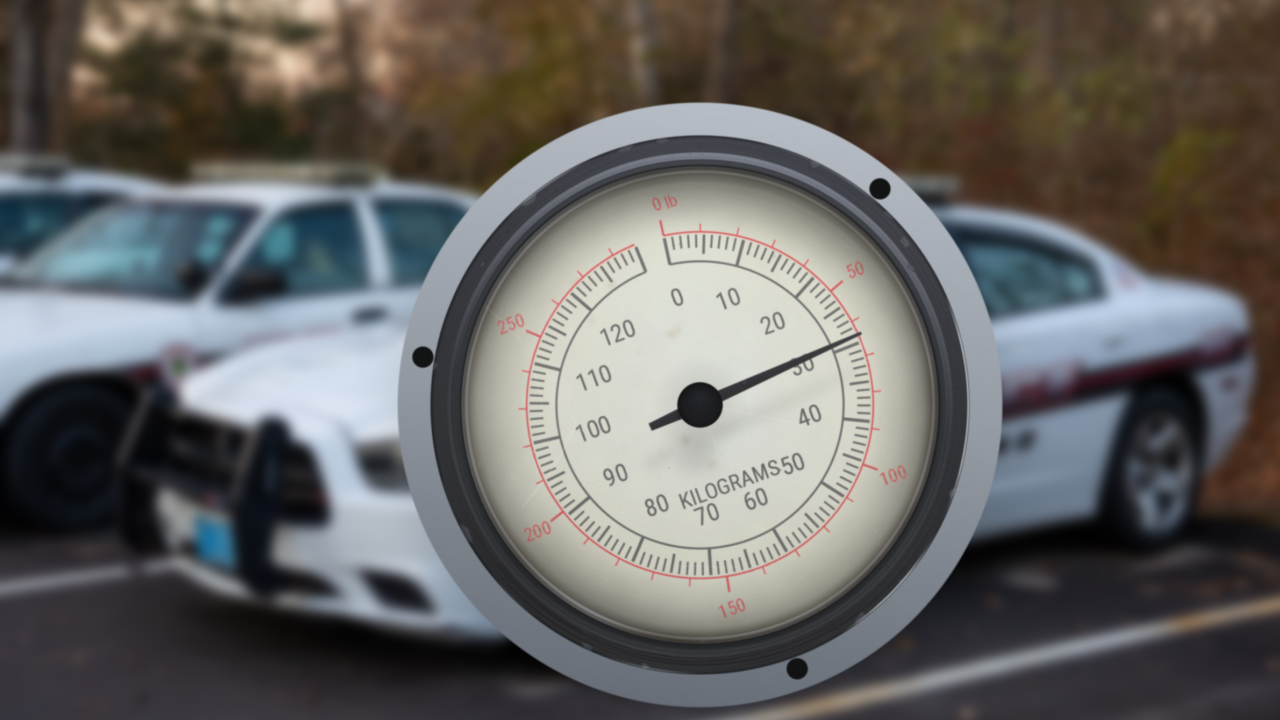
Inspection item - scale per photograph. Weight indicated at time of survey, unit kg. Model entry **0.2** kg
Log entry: **29** kg
